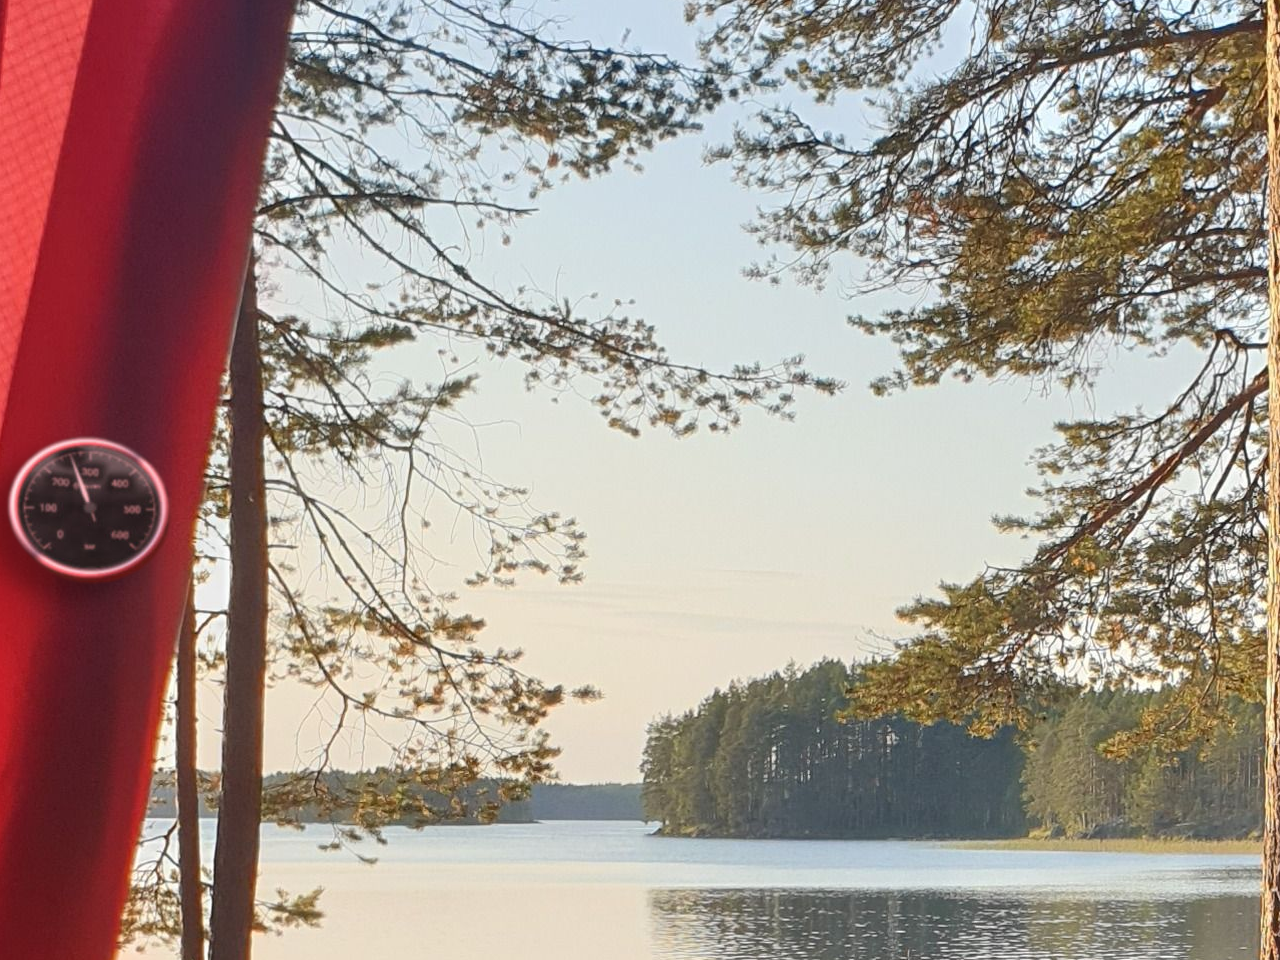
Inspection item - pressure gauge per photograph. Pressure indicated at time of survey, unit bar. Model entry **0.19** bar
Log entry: **260** bar
